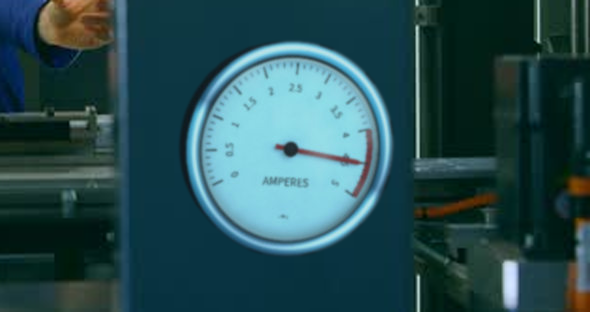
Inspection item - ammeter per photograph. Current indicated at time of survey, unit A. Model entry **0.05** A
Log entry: **4.5** A
